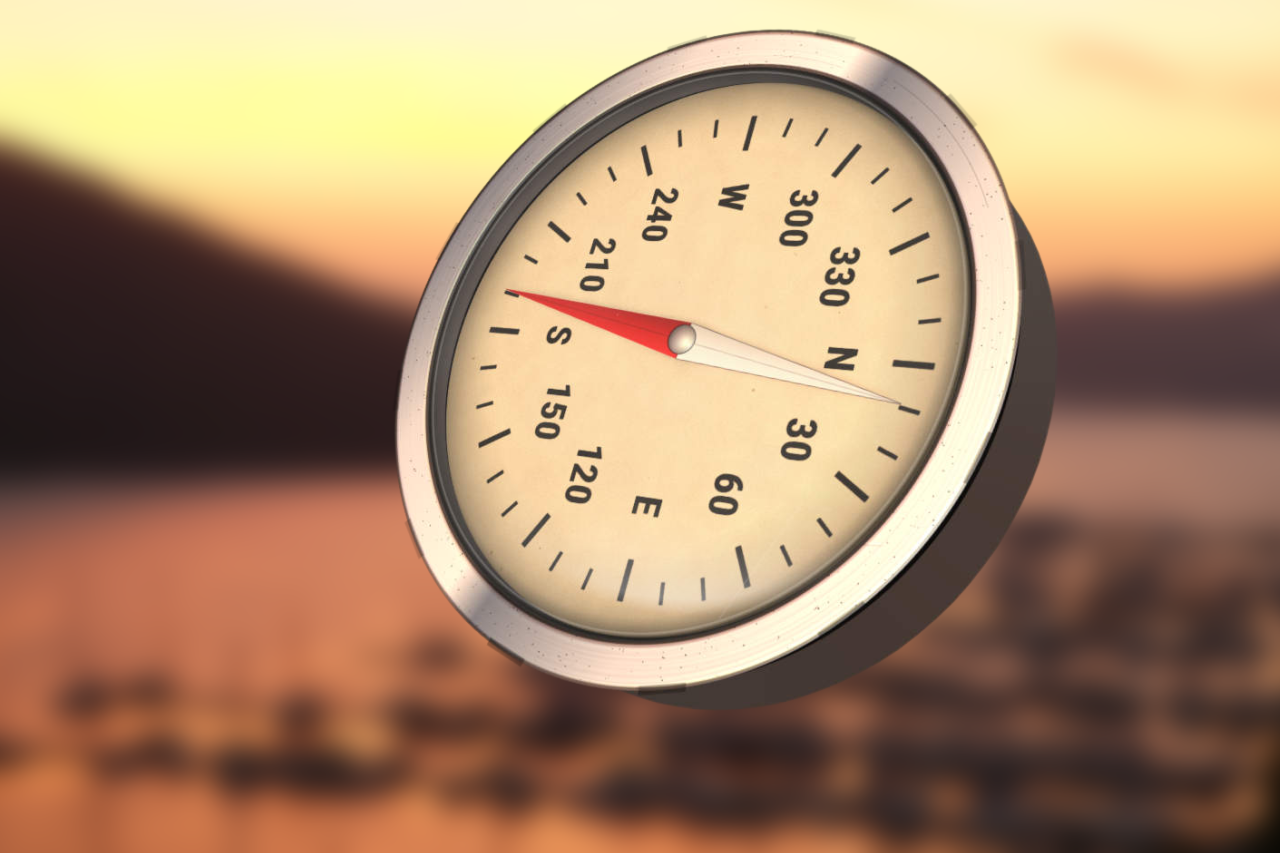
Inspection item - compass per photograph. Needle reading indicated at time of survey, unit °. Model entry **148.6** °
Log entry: **190** °
